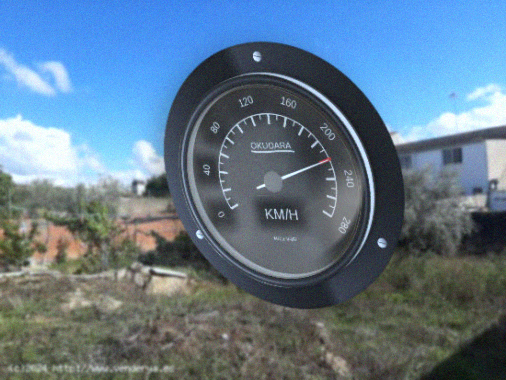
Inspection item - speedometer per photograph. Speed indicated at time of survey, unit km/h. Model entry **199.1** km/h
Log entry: **220** km/h
